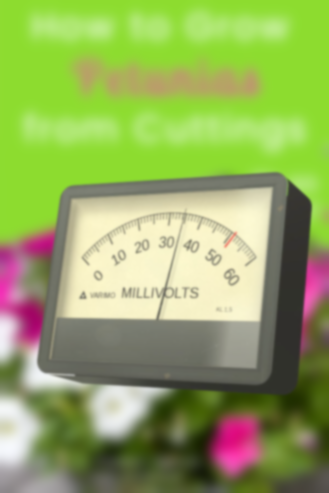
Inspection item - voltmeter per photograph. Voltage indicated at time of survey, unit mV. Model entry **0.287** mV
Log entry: **35** mV
